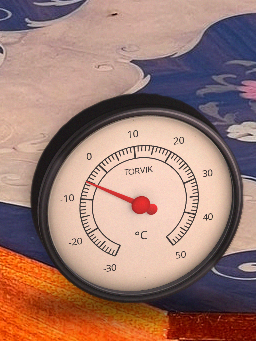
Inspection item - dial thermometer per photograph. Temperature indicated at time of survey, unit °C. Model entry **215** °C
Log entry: **-5** °C
